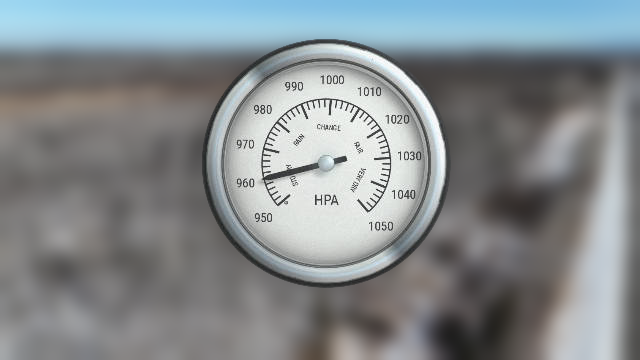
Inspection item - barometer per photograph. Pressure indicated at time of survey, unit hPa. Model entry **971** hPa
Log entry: **960** hPa
